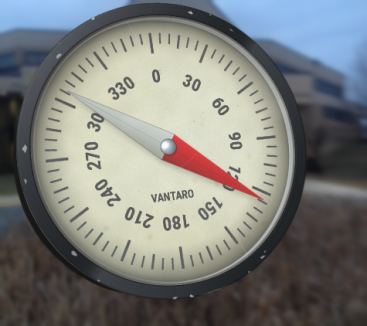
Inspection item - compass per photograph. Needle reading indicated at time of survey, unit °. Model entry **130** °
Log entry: **125** °
